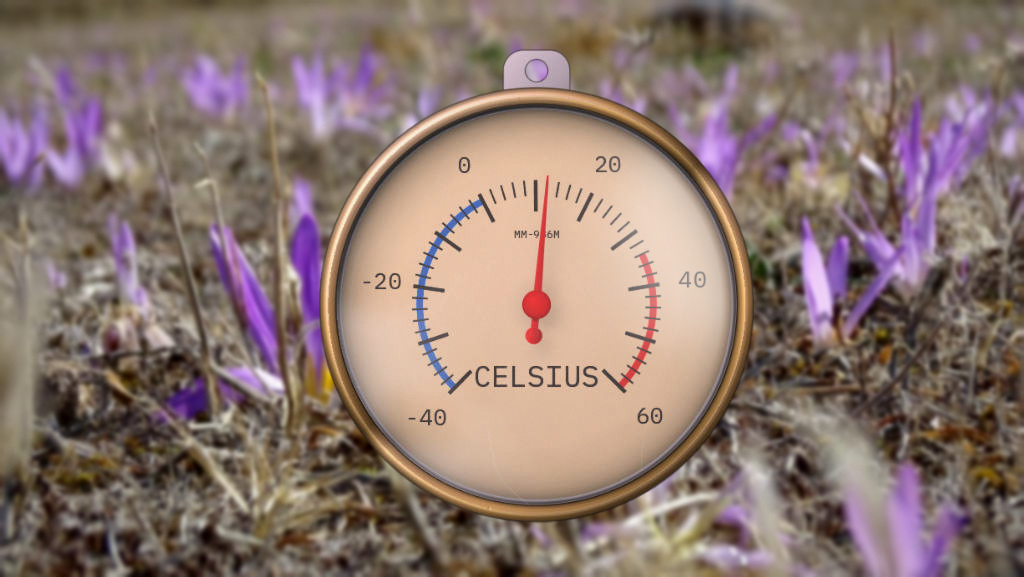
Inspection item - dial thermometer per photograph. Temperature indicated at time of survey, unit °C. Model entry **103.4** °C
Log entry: **12** °C
